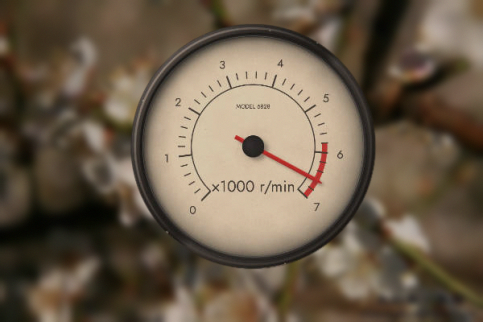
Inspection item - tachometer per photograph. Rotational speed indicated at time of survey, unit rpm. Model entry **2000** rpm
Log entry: **6600** rpm
